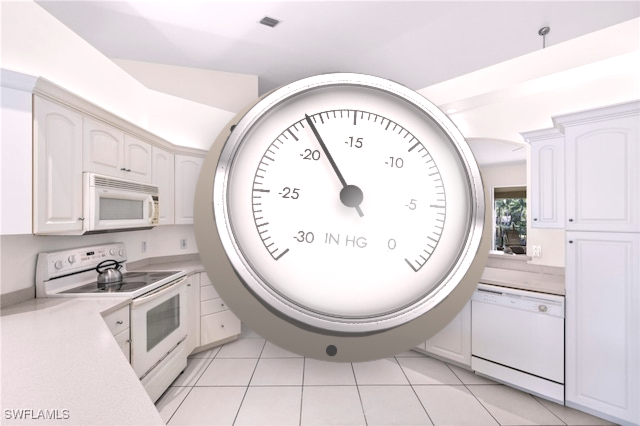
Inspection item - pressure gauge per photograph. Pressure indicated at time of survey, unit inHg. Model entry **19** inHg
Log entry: **-18.5** inHg
